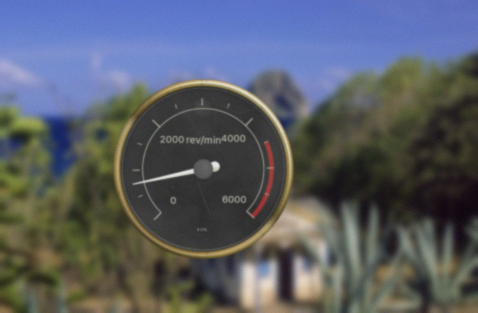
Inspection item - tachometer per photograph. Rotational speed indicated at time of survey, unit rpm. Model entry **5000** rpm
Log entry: **750** rpm
